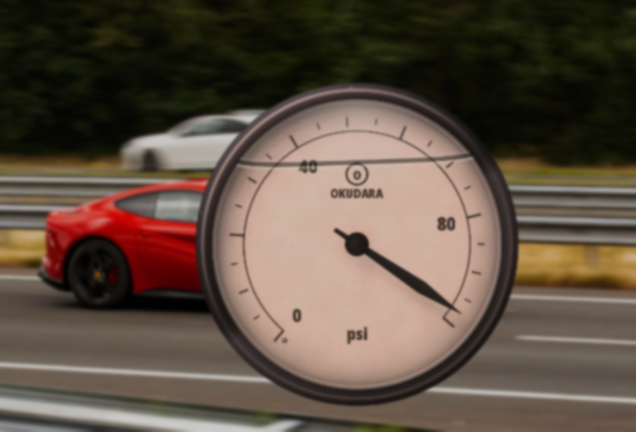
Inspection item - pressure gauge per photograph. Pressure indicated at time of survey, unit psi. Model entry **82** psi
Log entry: **97.5** psi
